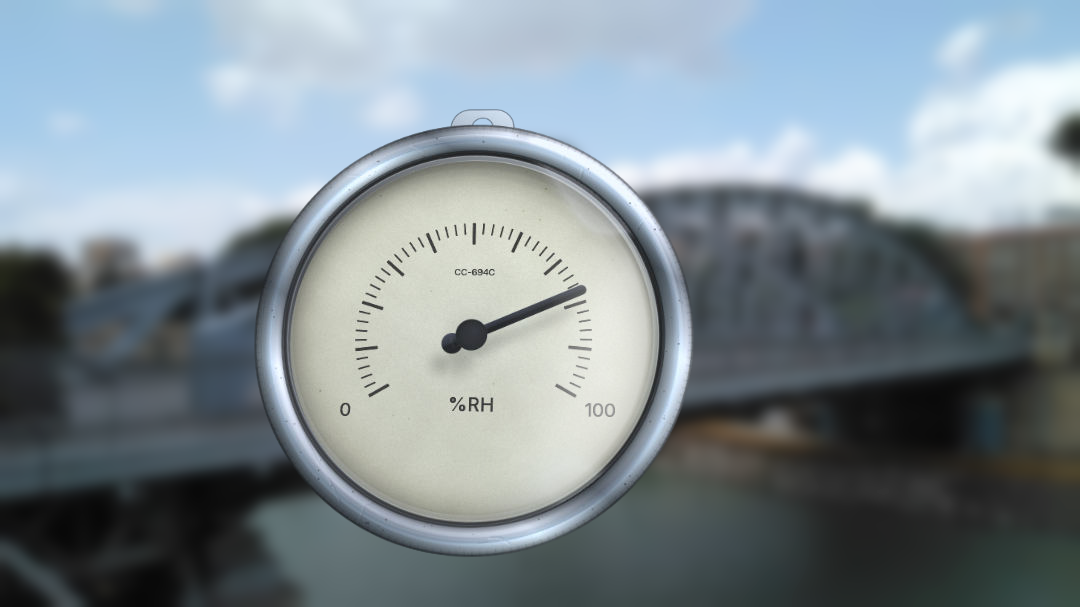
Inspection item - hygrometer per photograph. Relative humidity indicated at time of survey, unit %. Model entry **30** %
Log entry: **78** %
